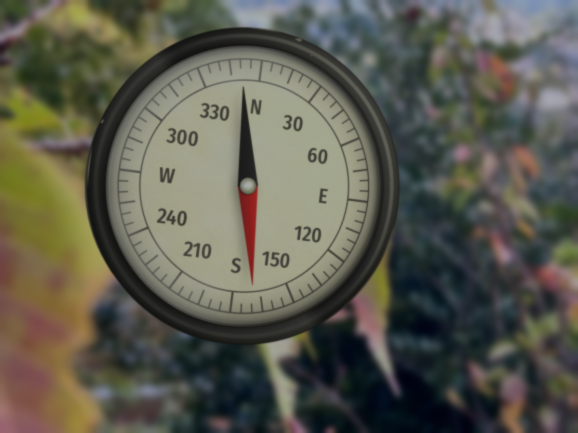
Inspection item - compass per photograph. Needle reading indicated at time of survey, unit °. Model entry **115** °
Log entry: **170** °
